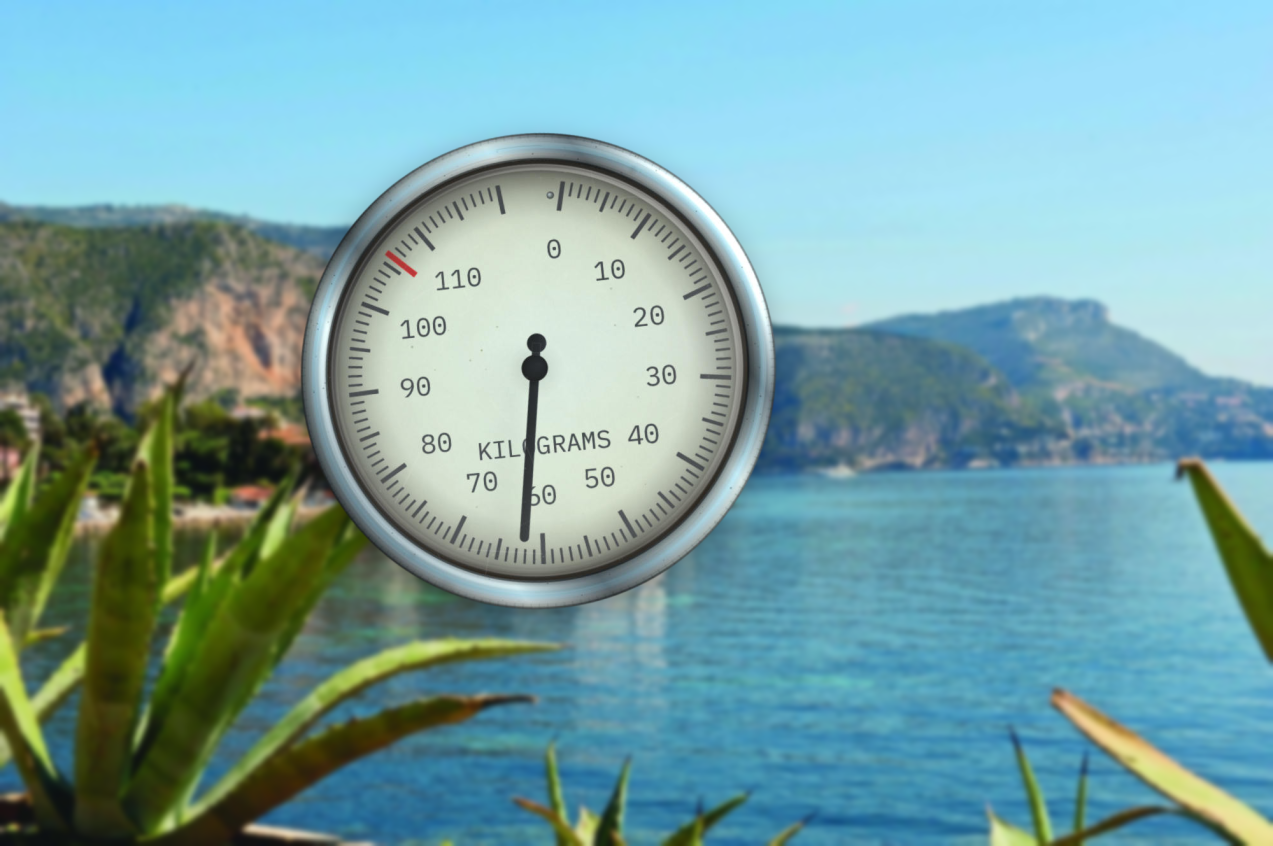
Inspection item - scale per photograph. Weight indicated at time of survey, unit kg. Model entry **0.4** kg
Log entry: **62** kg
